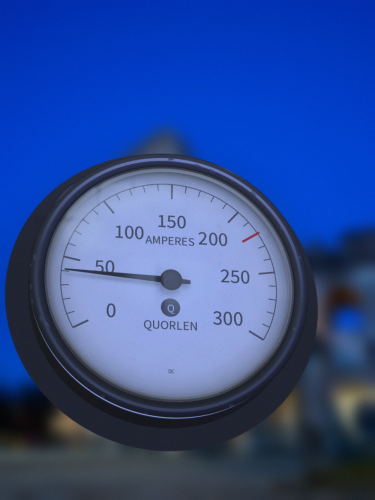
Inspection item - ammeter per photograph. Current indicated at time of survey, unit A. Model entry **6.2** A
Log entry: **40** A
